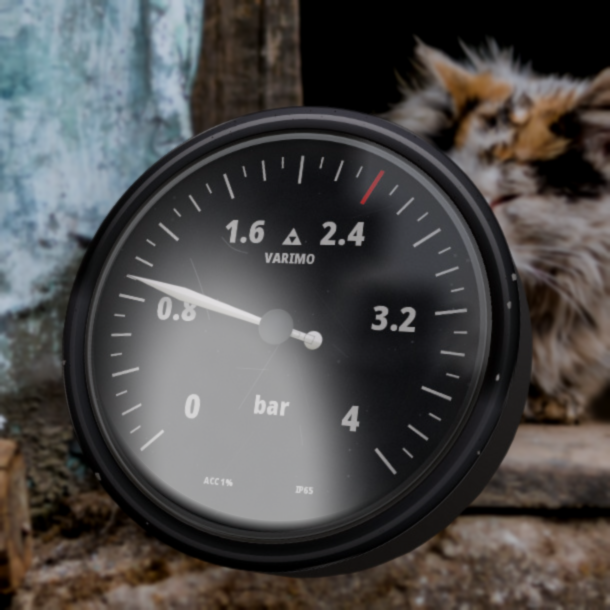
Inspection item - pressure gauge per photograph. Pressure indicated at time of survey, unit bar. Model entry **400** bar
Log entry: **0.9** bar
